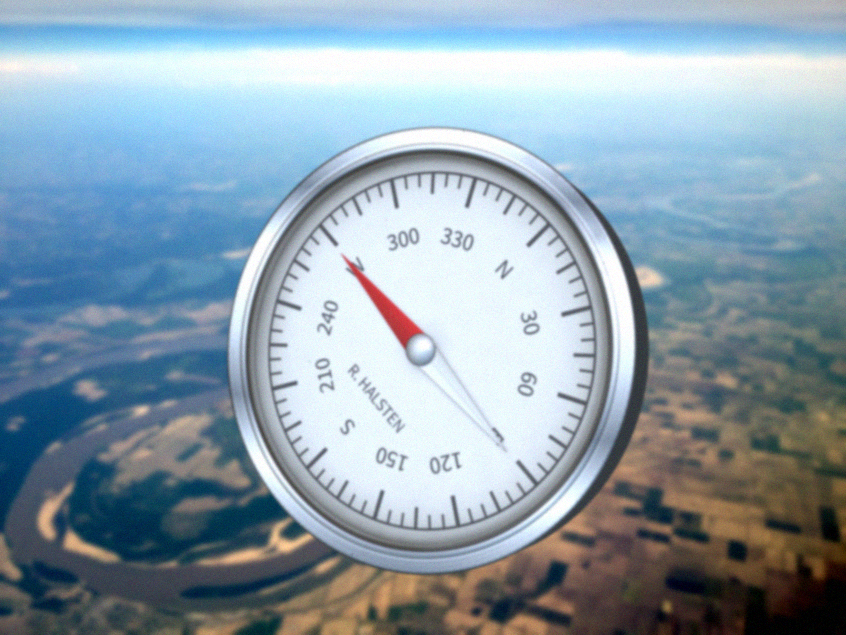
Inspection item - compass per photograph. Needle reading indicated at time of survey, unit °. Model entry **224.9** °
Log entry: **270** °
